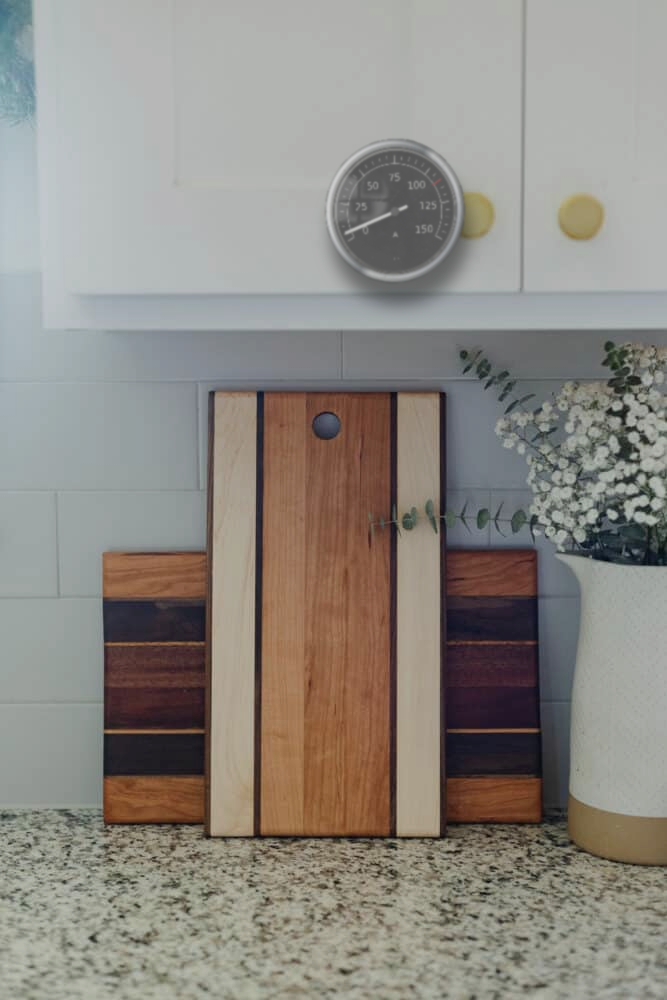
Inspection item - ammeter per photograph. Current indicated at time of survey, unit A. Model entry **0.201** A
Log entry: **5** A
